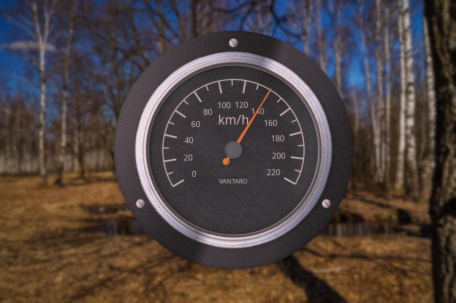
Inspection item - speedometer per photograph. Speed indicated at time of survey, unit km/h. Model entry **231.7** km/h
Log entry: **140** km/h
